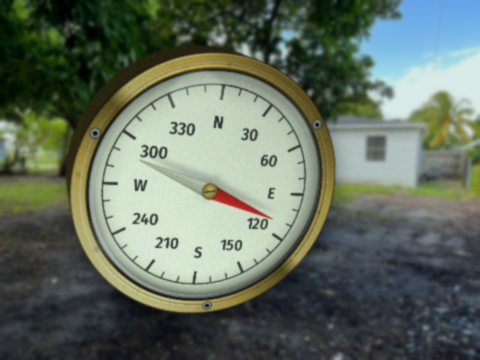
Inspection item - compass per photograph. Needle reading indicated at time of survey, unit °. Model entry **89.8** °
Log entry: **110** °
